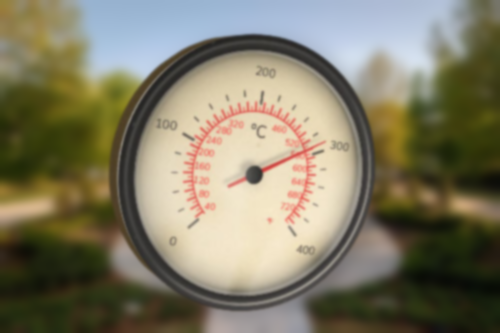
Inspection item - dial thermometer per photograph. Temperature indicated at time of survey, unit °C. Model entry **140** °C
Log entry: **290** °C
